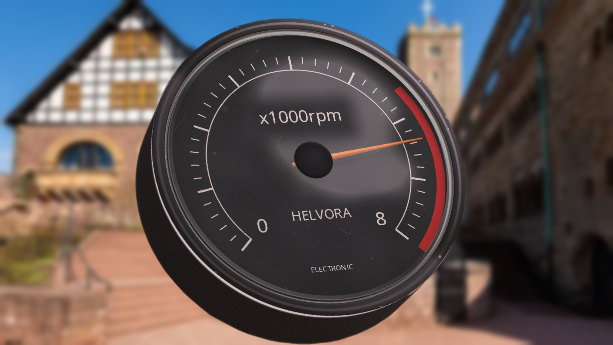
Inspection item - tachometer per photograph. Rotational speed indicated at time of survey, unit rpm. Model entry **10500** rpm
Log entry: **6400** rpm
